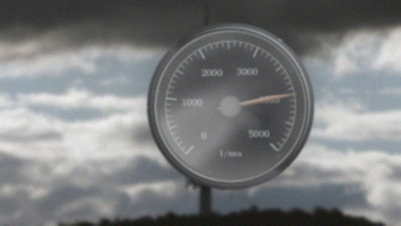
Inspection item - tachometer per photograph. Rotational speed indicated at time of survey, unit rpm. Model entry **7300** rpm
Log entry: **4000** rpm
